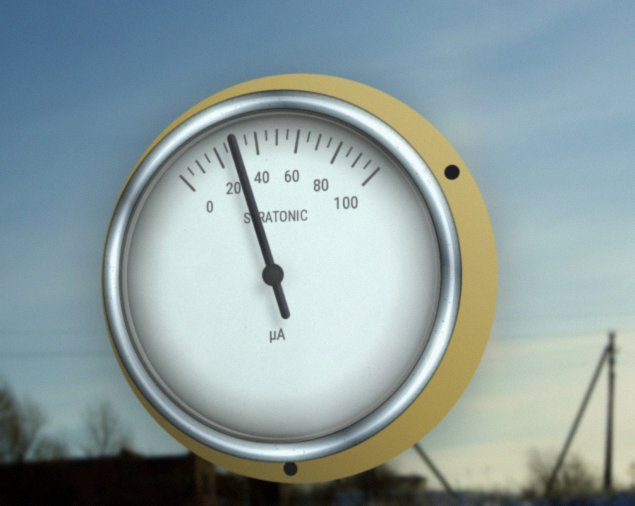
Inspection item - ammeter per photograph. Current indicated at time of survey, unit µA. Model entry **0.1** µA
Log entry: **30** µA
